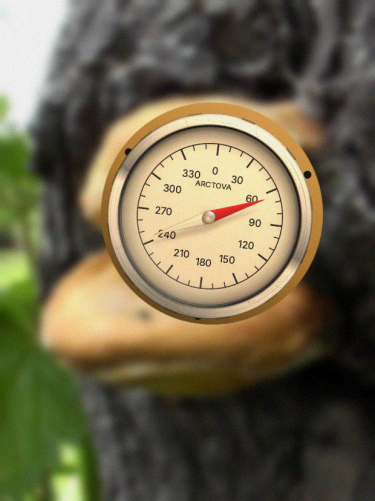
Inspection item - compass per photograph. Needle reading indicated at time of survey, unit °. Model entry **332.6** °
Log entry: **65** °
